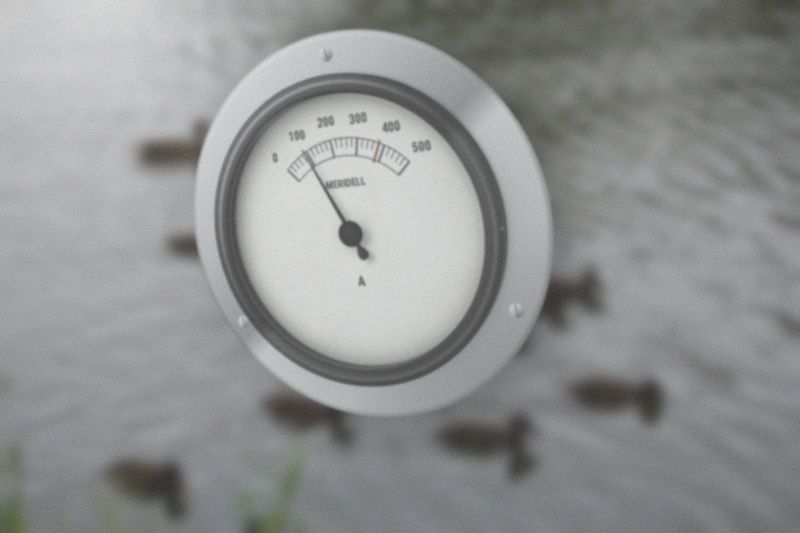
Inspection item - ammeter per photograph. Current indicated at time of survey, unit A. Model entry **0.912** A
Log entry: **100** A
